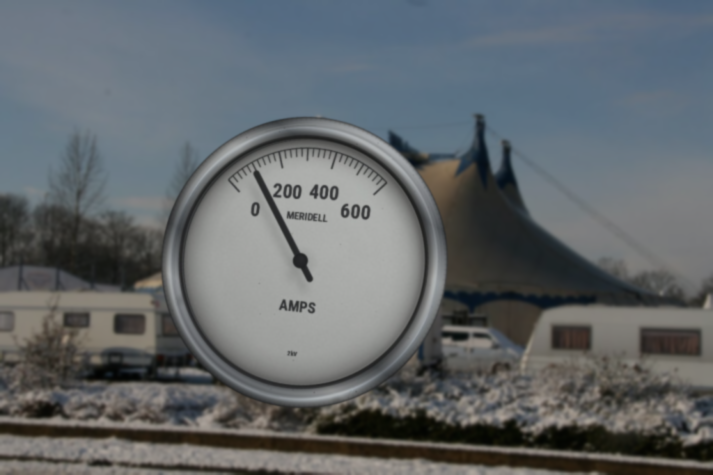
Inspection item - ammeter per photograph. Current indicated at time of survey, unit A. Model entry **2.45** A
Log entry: **100** A
